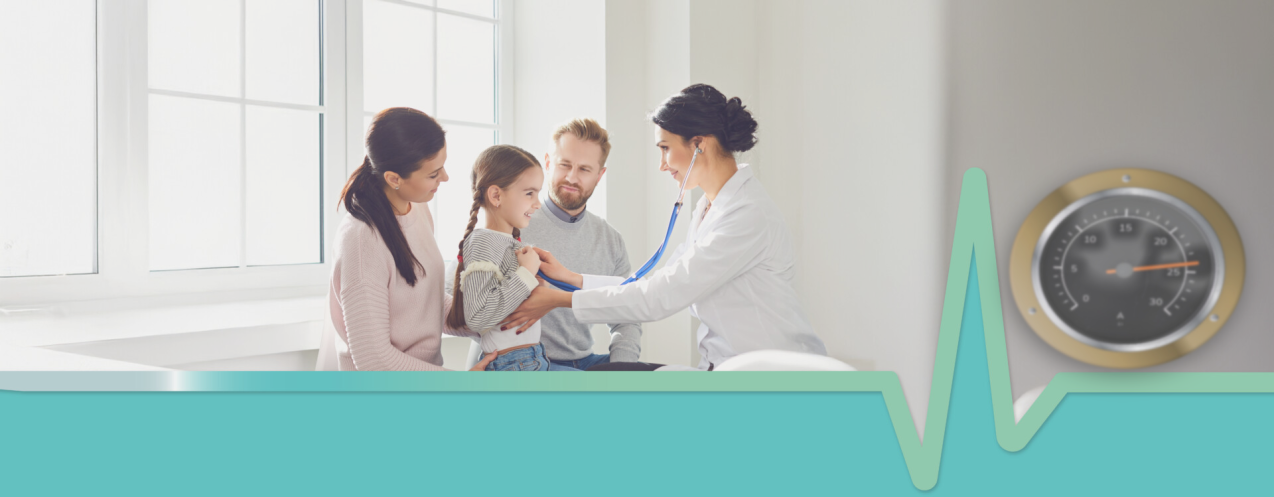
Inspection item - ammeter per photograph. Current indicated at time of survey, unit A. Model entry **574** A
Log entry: **24** A
